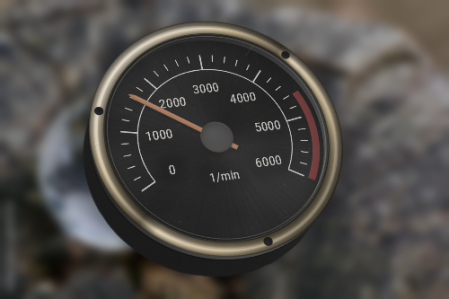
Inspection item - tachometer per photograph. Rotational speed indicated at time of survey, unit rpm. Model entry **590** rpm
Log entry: **1600** rpm
